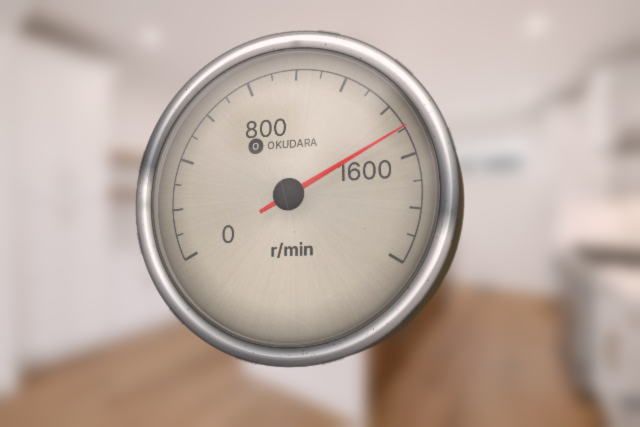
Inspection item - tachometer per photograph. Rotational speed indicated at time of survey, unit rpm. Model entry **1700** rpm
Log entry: **1500** rpm
